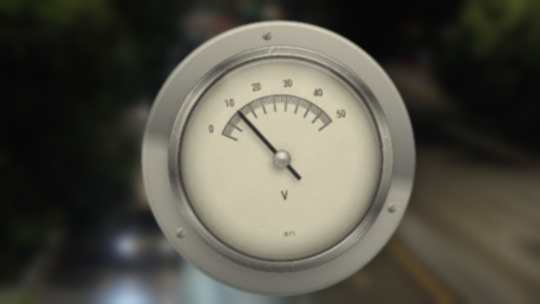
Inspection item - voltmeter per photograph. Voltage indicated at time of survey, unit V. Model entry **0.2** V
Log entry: **10** V
